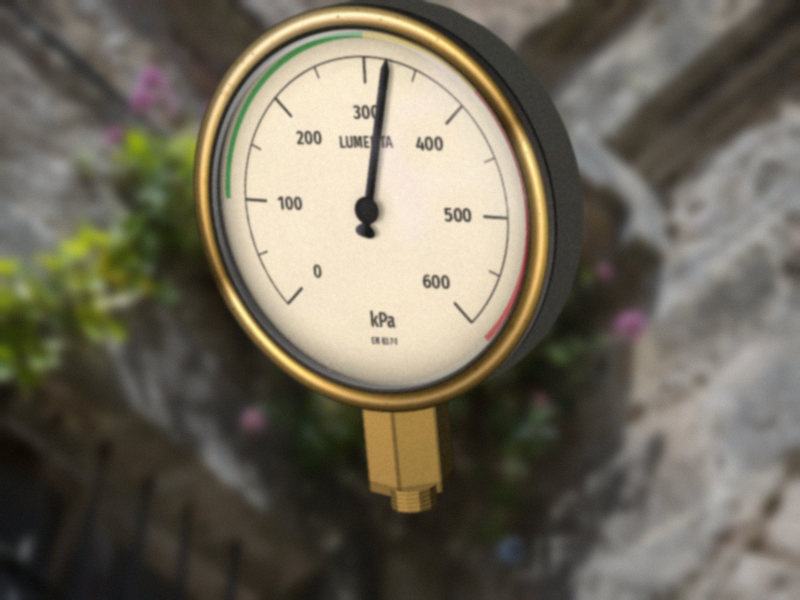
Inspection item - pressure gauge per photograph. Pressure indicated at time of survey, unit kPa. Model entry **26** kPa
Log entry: **325** kPa
